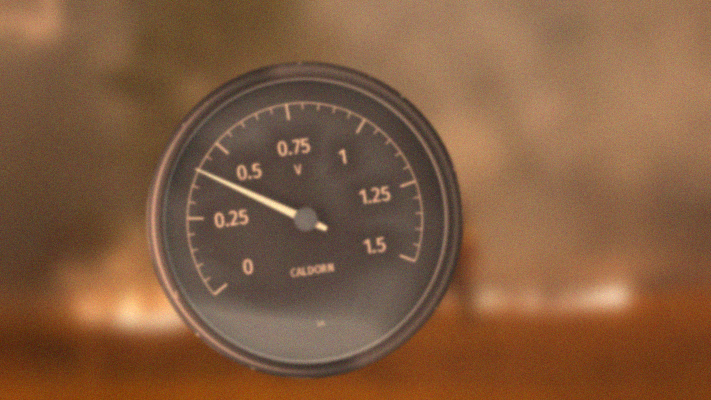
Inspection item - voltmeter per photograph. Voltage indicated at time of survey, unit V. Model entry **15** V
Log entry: **0.4** V
